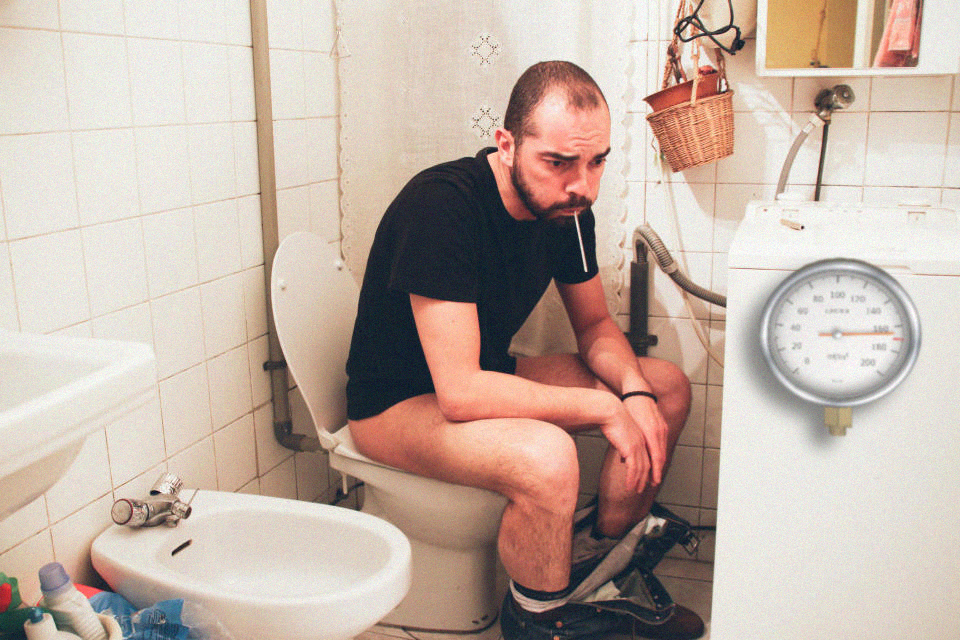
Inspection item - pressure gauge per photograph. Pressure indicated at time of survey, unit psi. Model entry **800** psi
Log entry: **165** psi
